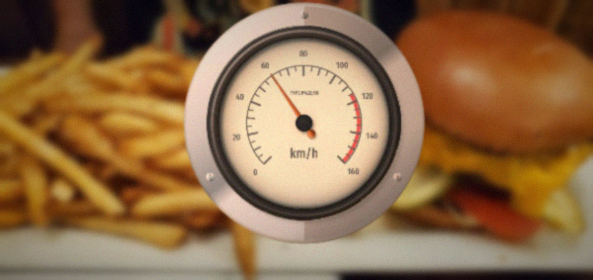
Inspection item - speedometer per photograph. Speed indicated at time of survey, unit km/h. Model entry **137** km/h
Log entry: **60** km/h
